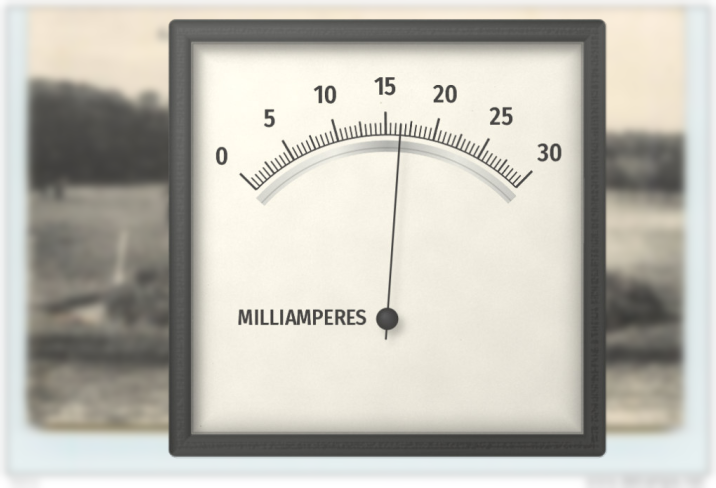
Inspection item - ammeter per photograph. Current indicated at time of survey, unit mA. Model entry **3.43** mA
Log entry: **16.5** mA
